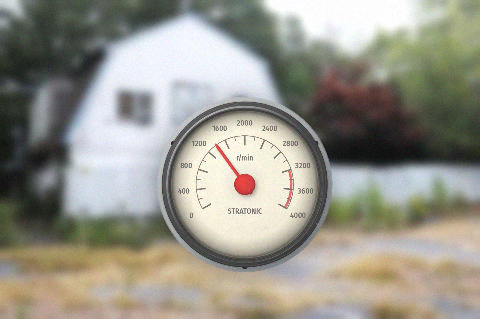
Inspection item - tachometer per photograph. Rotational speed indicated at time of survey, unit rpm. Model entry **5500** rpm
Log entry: **1400** rpm
